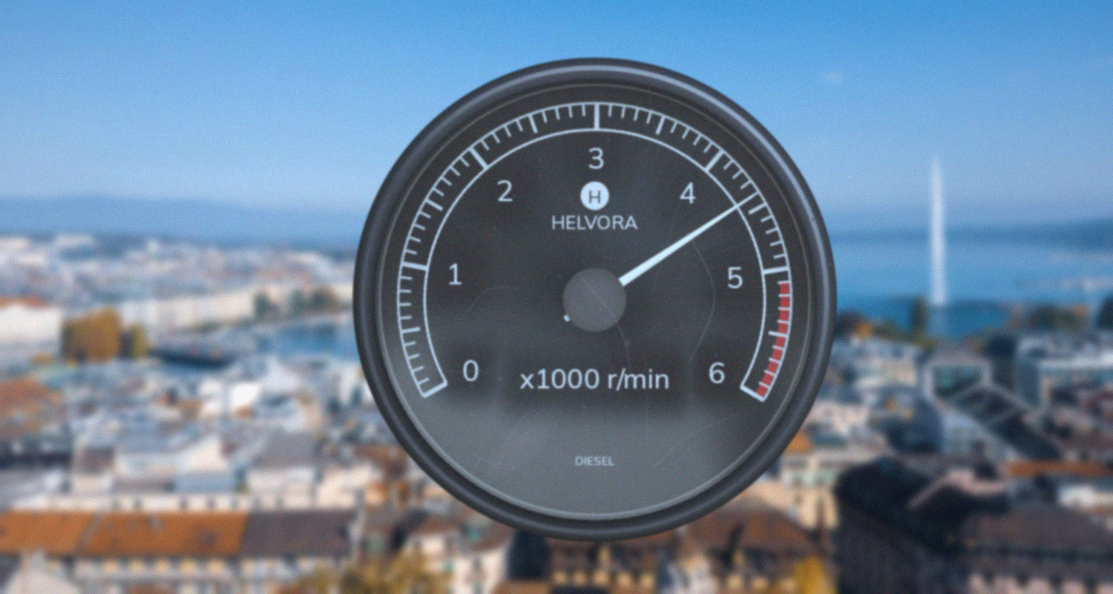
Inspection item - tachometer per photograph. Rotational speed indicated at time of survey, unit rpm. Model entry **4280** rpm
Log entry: **4400** rpm
